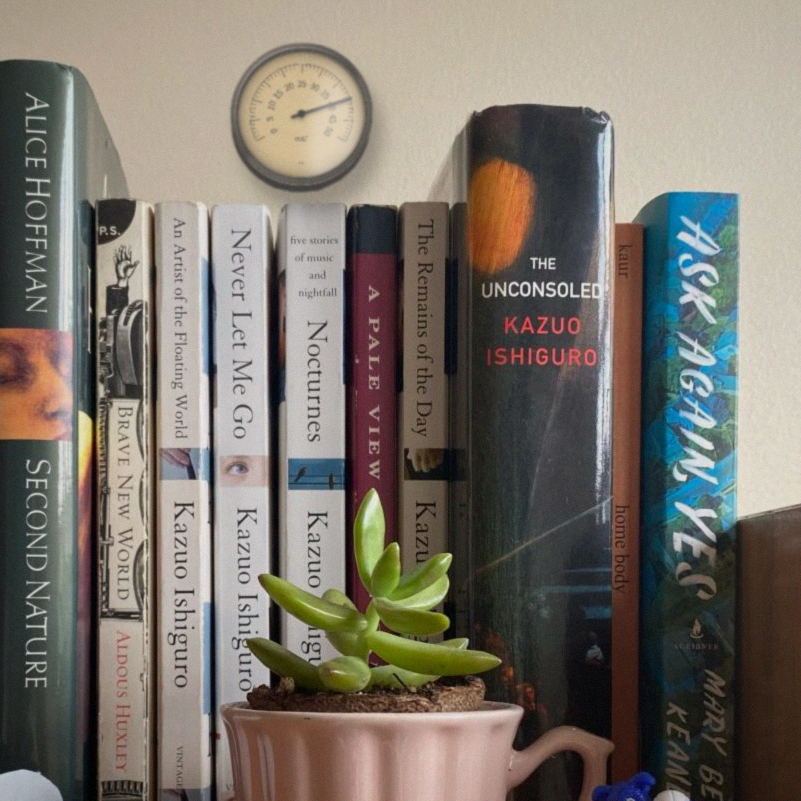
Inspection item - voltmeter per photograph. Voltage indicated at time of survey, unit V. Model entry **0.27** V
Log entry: **40** V
